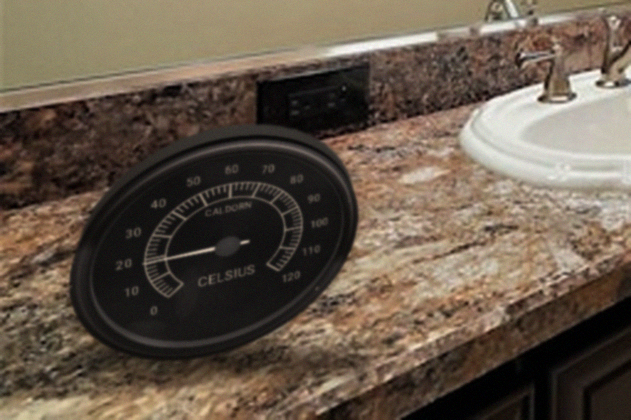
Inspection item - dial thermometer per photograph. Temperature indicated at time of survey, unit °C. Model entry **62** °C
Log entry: **20** °C
